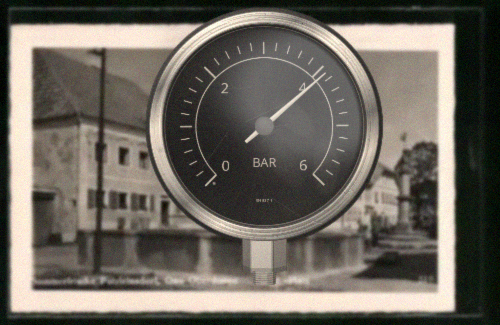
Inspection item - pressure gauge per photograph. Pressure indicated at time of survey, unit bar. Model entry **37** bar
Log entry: **4.1** bar
